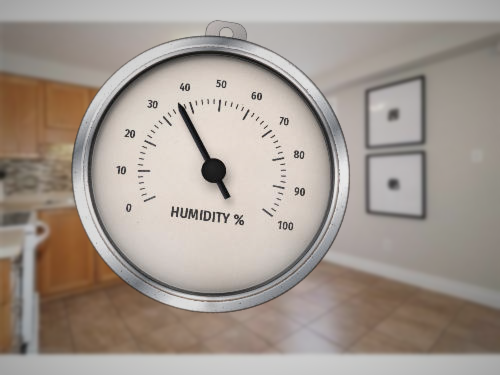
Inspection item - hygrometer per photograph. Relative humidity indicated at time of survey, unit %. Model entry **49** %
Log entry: **36** %
